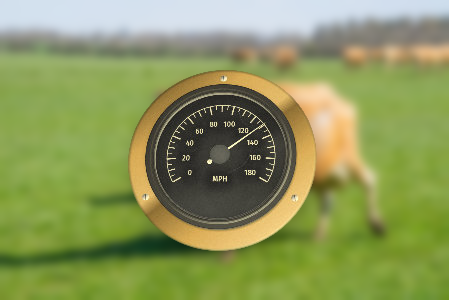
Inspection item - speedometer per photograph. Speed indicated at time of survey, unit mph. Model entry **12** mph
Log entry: **130** mph
